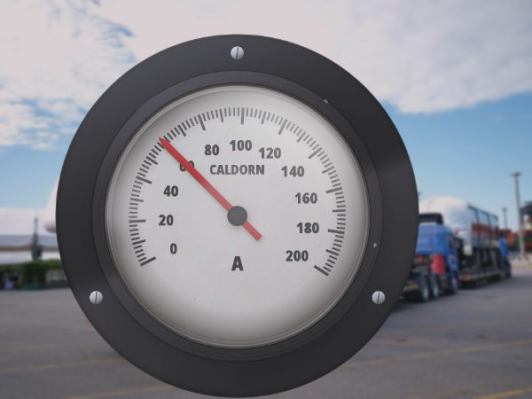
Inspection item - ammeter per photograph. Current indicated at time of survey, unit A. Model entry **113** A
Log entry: **60** A
